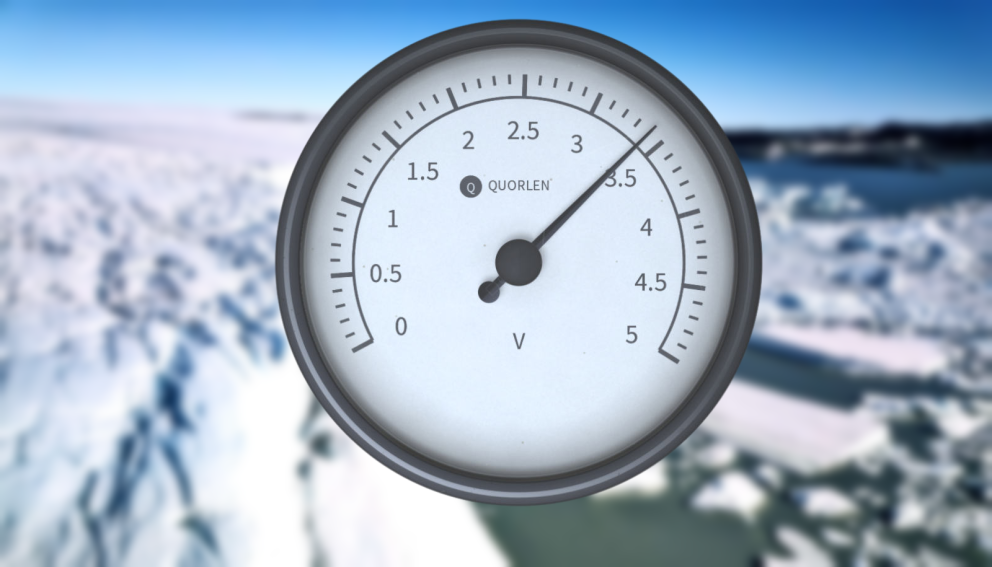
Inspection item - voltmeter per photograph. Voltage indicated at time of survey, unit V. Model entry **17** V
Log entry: **3.4** V
